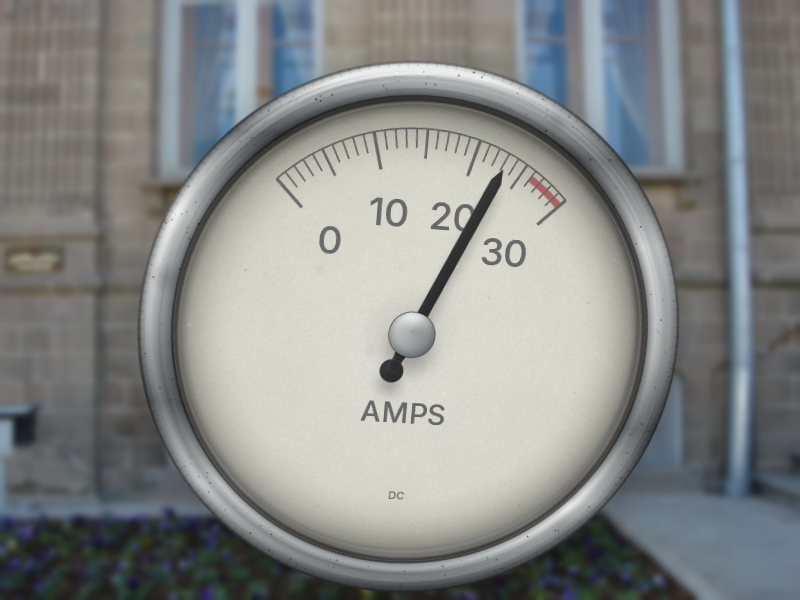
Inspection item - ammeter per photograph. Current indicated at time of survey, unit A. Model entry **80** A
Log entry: **23** A
